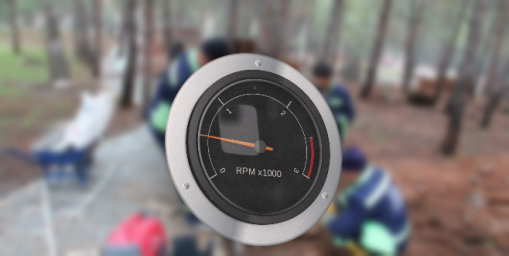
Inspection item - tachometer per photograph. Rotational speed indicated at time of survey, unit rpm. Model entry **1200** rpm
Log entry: **500** rpm
